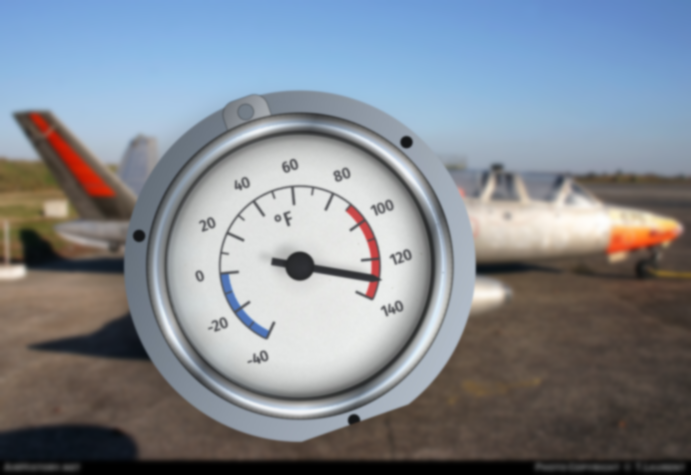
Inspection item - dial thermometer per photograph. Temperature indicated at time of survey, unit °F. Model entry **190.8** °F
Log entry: **130** °F
